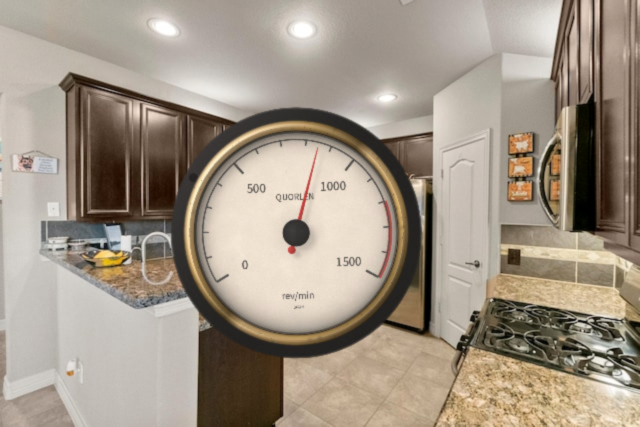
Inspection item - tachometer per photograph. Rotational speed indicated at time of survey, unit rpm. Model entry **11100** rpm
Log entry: **850** rpm
